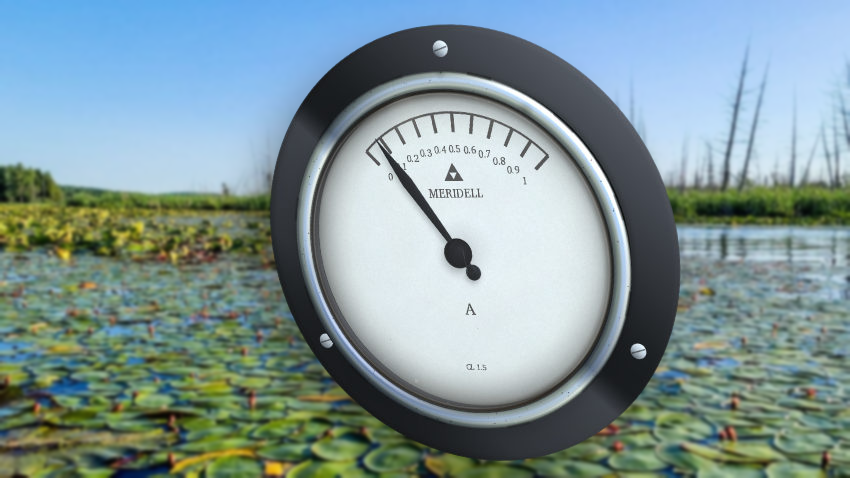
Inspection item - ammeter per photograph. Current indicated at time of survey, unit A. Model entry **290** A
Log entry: **0.1** A
